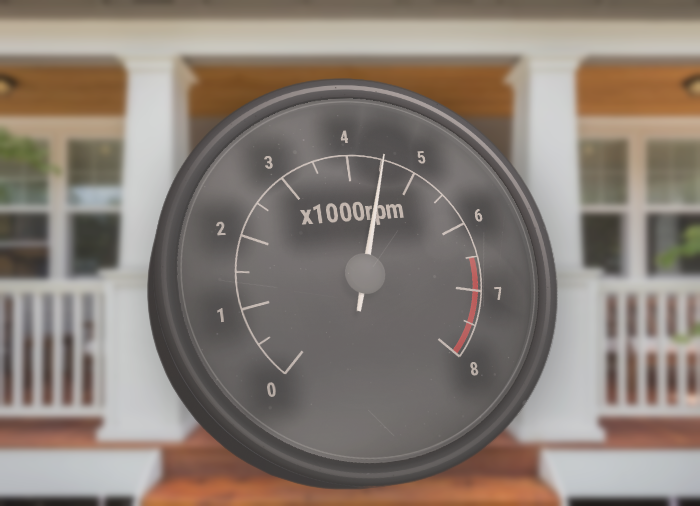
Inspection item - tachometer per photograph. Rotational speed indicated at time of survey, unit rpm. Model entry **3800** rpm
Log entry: **4500** rpm
